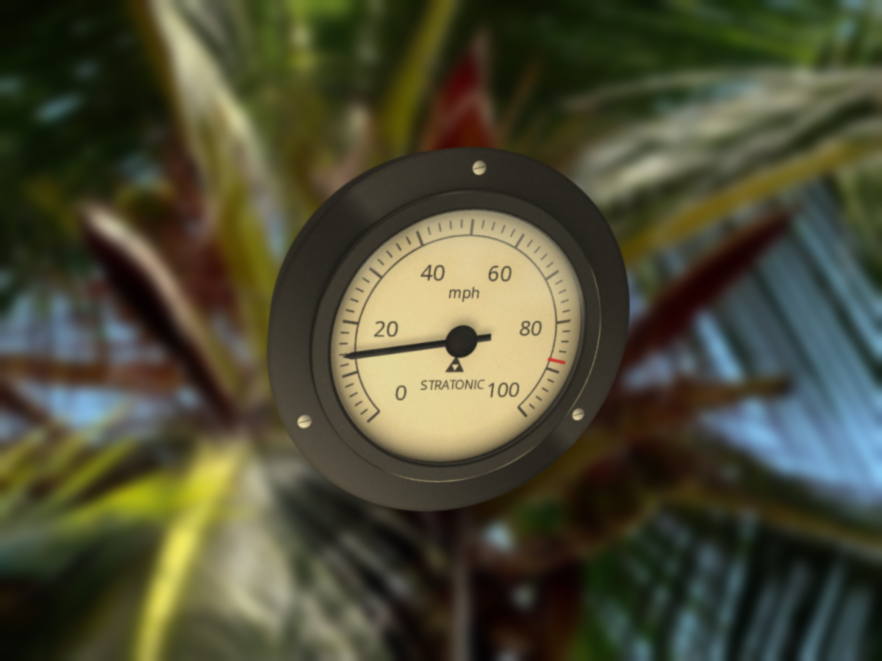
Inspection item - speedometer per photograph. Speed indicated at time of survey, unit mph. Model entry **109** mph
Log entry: **14** mph
